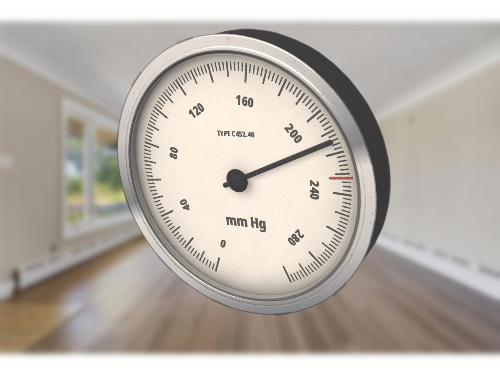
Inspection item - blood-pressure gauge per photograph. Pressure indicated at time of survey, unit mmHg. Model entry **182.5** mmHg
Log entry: **214** mmHg
